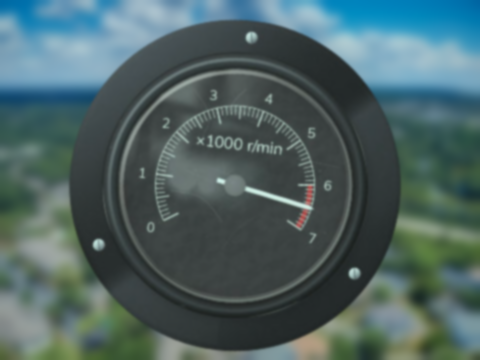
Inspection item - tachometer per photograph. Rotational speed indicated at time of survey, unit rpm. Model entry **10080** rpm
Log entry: **6500** rpm
